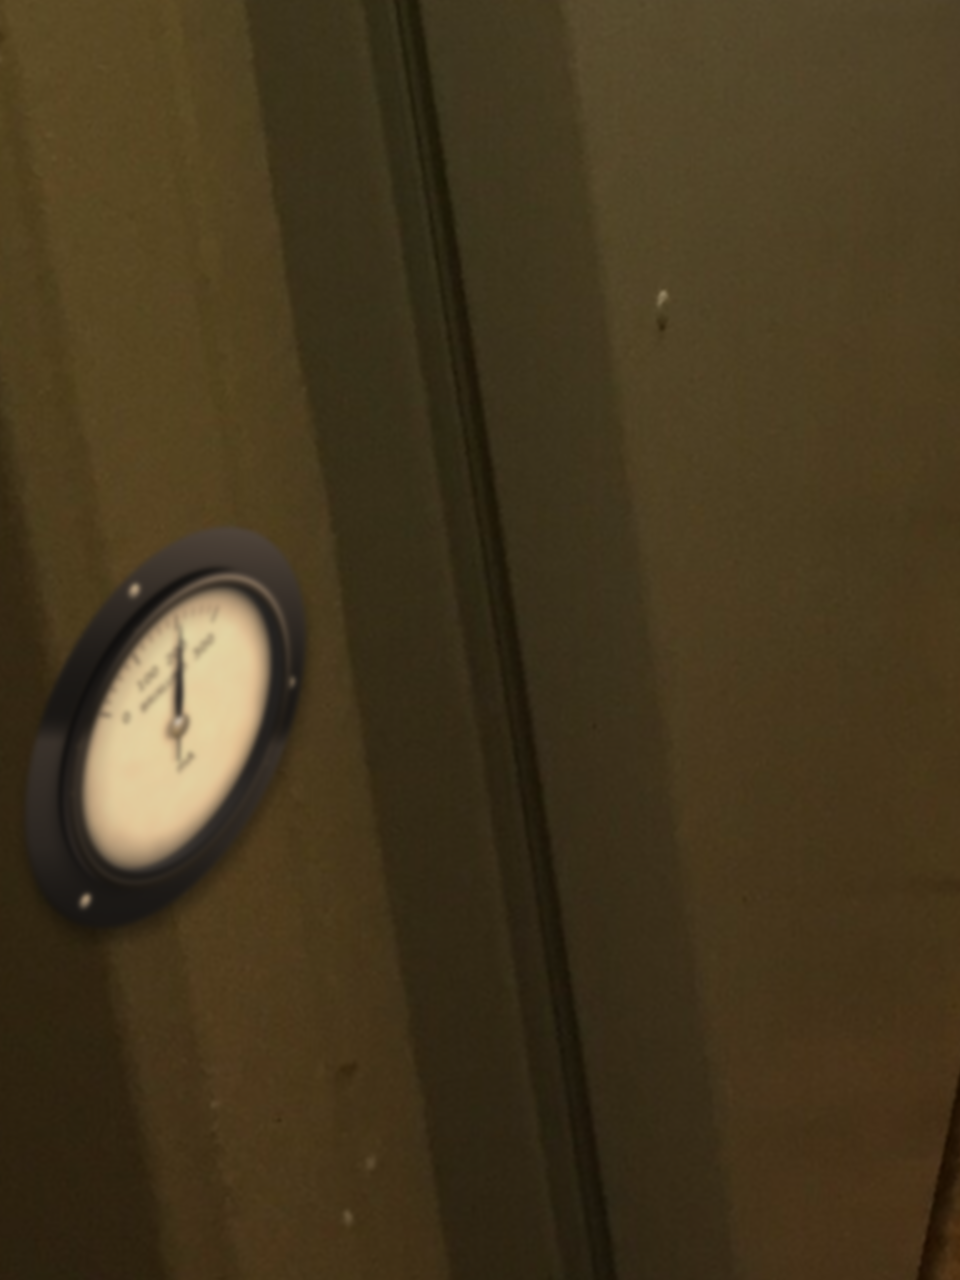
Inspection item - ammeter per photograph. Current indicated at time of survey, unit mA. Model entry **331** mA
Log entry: **200** mA
